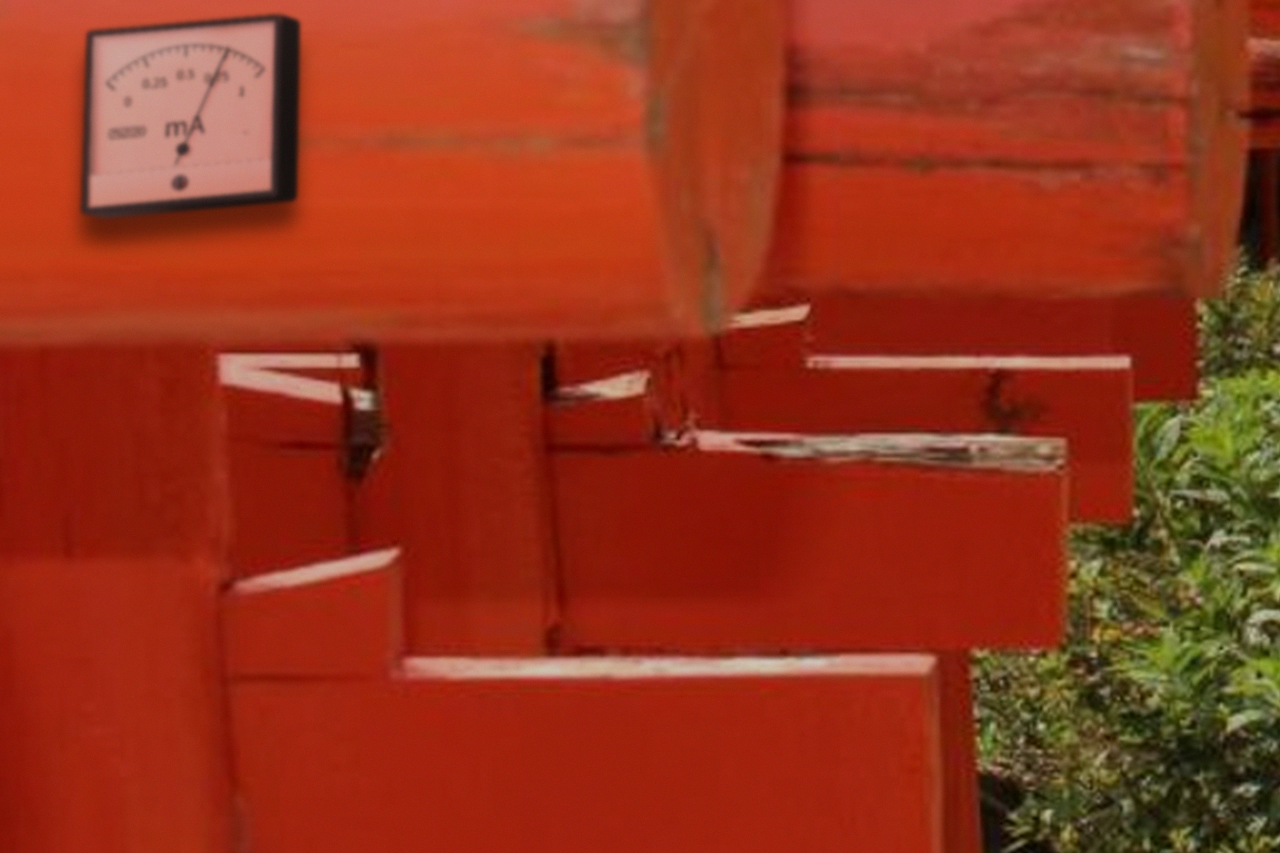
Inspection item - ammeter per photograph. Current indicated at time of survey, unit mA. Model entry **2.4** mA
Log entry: **0.75** mA
